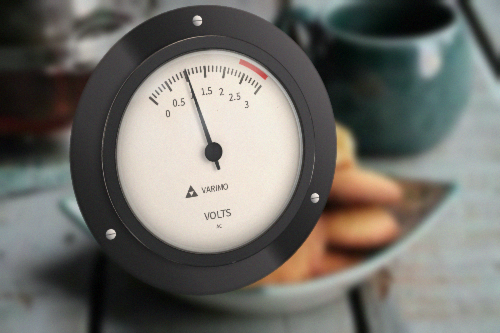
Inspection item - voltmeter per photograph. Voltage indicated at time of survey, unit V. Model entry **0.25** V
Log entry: **1** V
